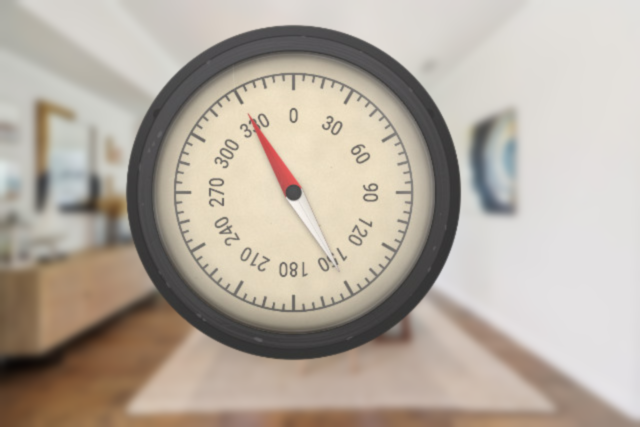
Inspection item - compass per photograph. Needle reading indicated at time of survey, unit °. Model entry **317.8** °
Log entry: **330** °
